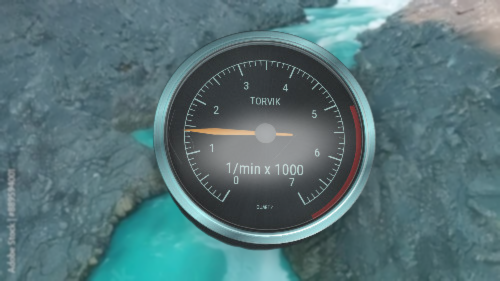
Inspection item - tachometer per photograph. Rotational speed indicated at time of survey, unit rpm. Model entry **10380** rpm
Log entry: **1400** rpm
